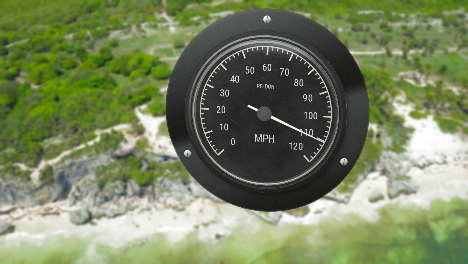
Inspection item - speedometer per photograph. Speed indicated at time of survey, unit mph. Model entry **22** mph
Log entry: **110** mph
